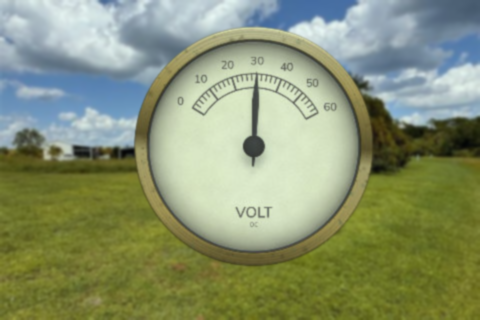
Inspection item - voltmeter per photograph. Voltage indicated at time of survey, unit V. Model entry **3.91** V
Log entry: **30** V
